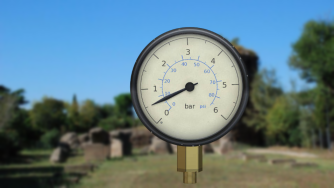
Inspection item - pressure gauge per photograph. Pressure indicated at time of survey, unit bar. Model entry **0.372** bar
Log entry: **0.5** bar
